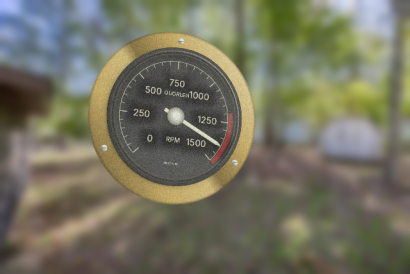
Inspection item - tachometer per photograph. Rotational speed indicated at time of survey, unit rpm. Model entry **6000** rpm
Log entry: **1400** rpm
